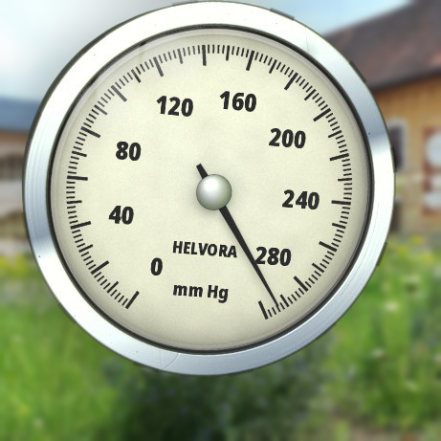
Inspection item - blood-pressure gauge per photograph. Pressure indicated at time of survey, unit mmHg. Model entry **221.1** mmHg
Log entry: **294** mmHg
